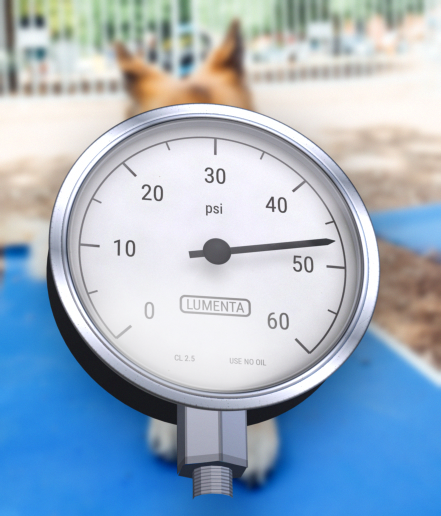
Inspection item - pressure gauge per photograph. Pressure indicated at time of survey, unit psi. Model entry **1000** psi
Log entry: **47.5** psi
